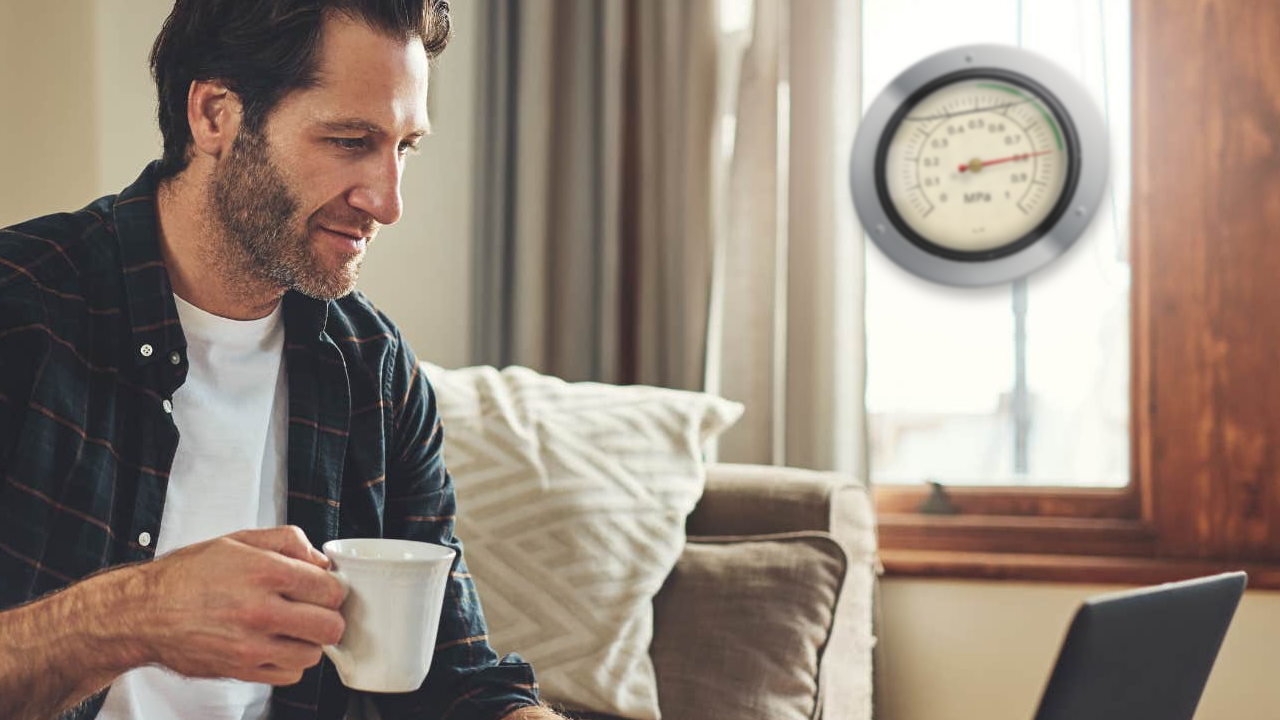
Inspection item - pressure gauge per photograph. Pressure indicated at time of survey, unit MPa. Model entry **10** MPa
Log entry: **0.8** MPa
